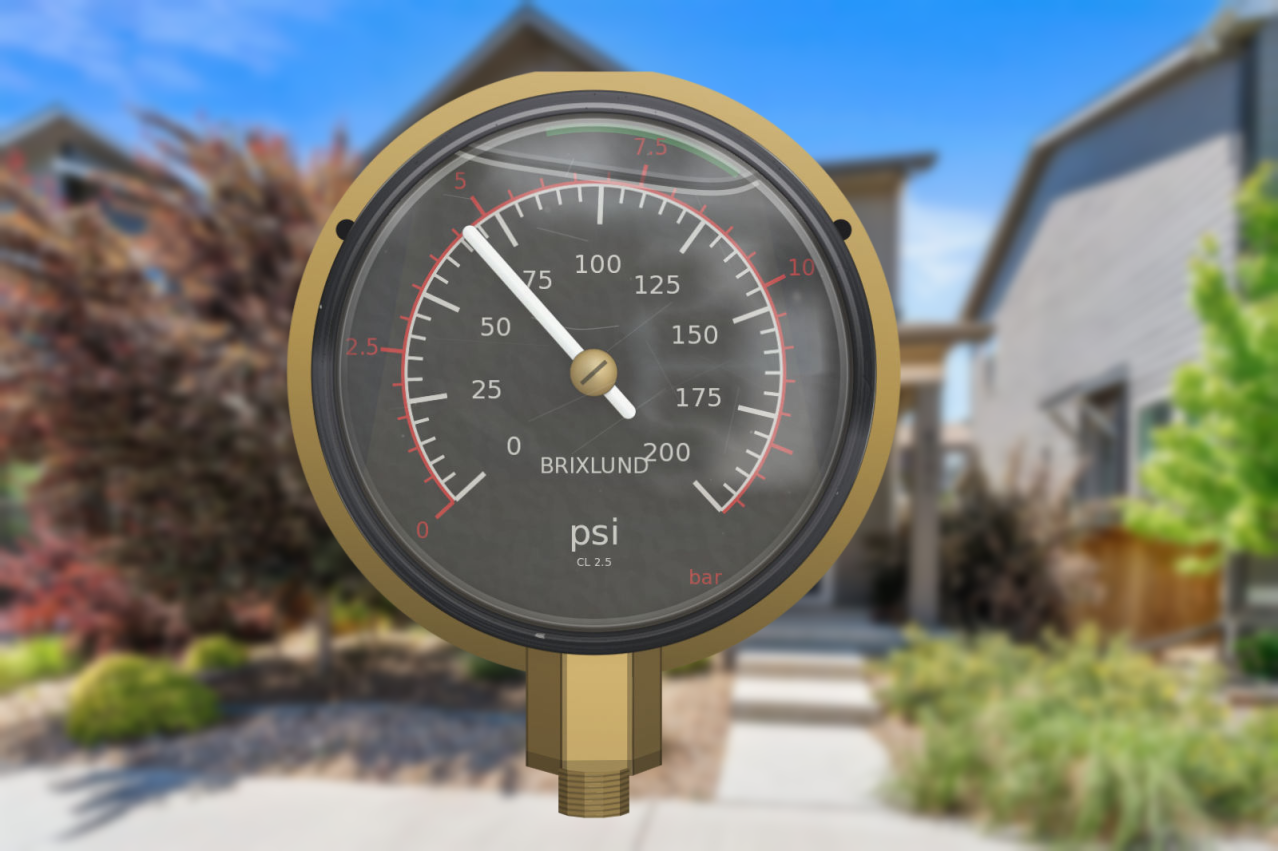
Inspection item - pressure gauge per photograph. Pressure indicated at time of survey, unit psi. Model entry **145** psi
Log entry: **67.5** psi
